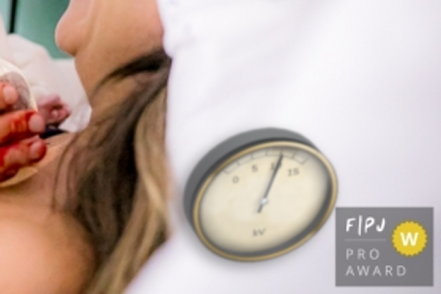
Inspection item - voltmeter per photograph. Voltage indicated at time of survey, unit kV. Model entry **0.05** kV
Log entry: **10** kV
